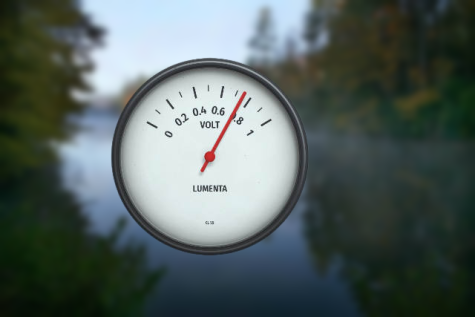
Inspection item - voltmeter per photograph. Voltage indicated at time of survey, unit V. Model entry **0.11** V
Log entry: **0.75** V
